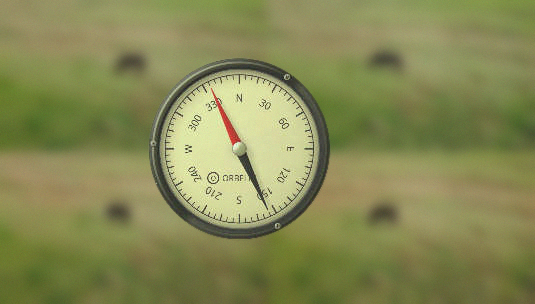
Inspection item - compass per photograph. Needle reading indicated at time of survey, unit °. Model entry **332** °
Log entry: **335** °
